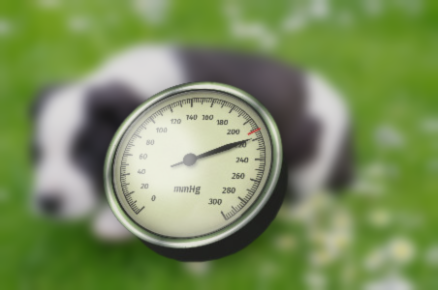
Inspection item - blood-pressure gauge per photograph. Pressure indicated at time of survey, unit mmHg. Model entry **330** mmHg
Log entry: **220** mmHg
